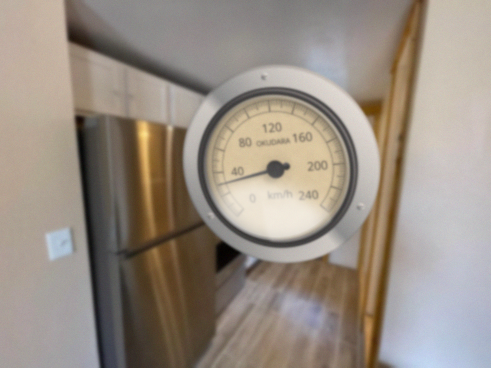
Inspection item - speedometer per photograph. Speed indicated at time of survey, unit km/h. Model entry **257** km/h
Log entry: **30** km/h
